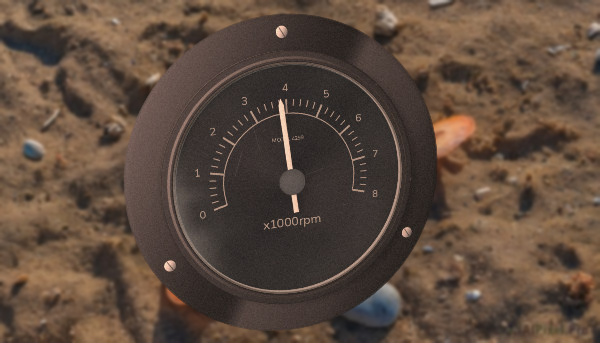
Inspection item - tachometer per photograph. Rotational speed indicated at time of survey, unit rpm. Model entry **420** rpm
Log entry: **3800** rpm
